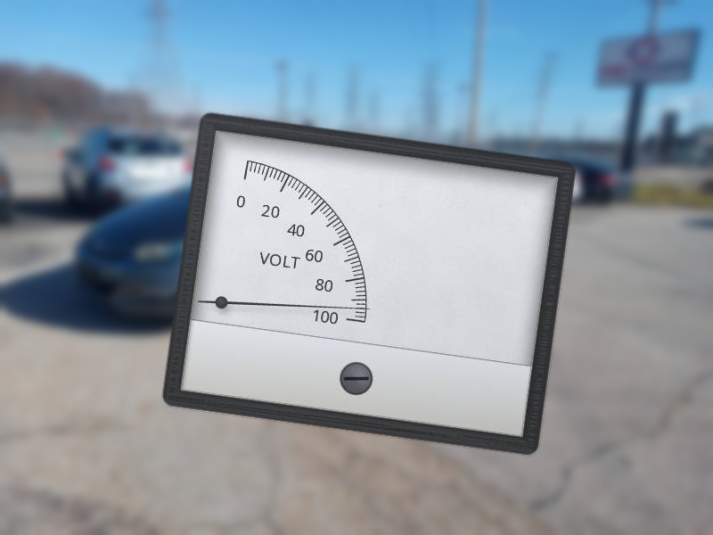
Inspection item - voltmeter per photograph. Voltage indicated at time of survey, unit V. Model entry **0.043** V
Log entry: **94** V
